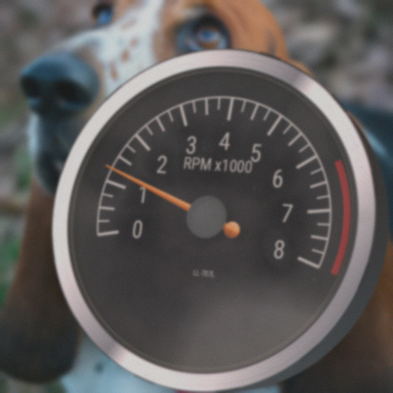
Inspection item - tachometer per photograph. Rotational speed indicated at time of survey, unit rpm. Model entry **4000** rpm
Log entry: **1250** rpm
